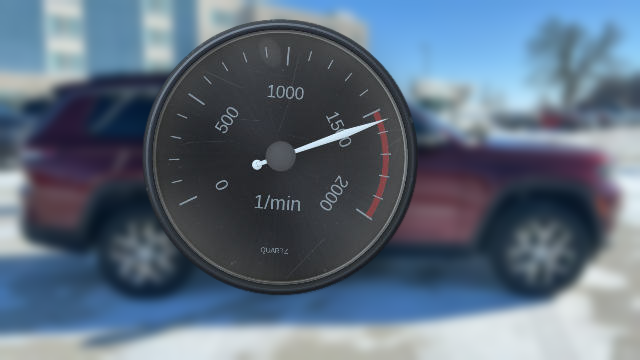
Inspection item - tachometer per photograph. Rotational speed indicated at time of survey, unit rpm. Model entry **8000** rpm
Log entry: **1550** rpm
